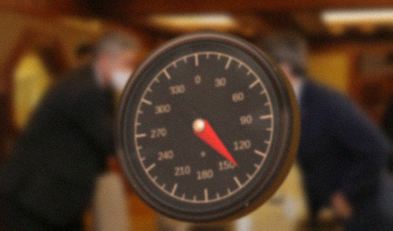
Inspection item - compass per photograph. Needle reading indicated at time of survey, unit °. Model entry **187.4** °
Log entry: **140** °
